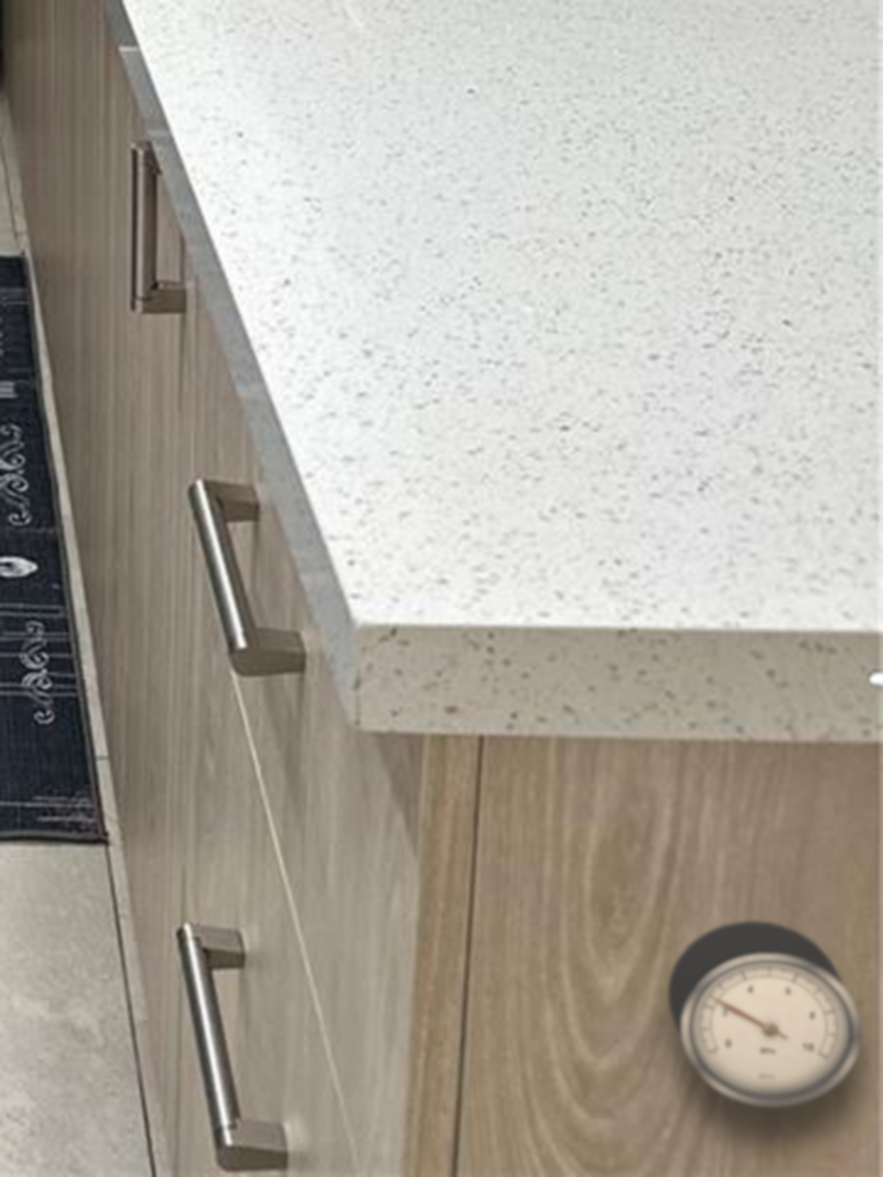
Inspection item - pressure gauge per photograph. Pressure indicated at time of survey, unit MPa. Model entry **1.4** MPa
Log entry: **2.5** MPa
